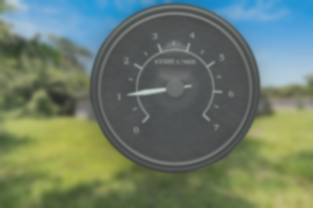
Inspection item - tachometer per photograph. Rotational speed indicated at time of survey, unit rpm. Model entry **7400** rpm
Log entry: **1000** rpm
